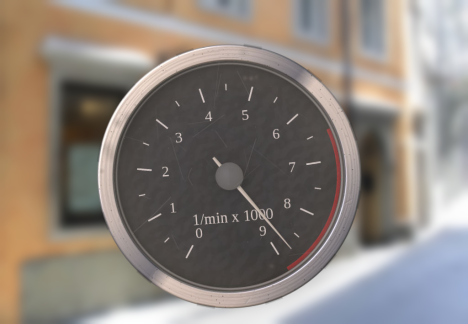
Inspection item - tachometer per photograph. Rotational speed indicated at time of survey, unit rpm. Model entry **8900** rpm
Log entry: **8750** rpm
